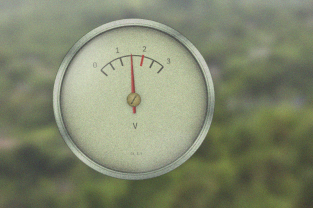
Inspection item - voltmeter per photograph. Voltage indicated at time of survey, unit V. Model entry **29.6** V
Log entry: **1.5** V
